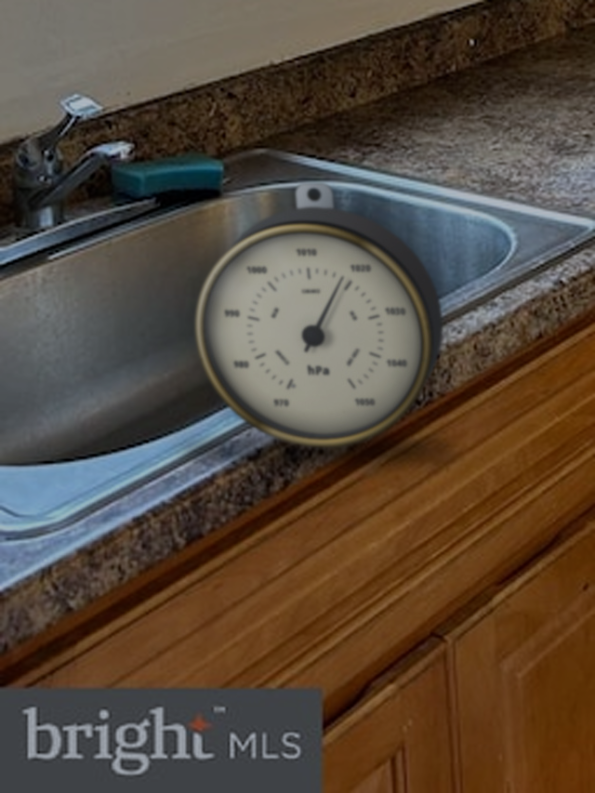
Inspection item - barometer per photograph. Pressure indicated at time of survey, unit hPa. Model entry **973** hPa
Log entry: **1018** hPa
